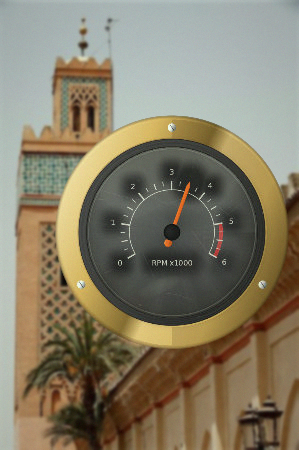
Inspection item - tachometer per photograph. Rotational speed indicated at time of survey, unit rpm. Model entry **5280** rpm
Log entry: **3500** rpm
